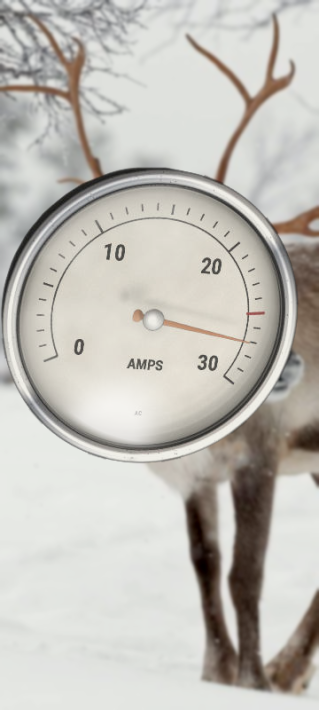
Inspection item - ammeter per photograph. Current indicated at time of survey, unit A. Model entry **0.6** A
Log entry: **27** A
